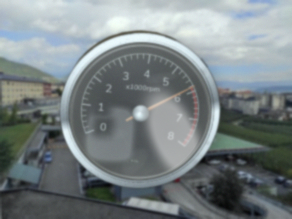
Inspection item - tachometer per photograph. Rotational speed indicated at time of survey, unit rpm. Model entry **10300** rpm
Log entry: **5800** rpm
